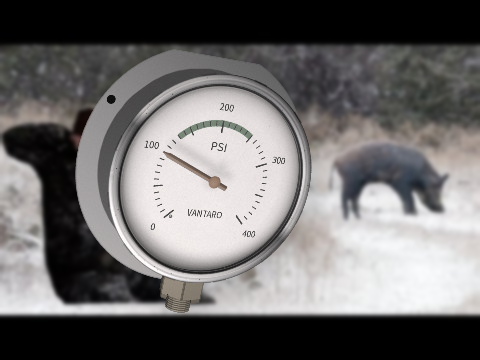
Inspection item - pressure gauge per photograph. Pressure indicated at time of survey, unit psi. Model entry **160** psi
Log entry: **100** psi
